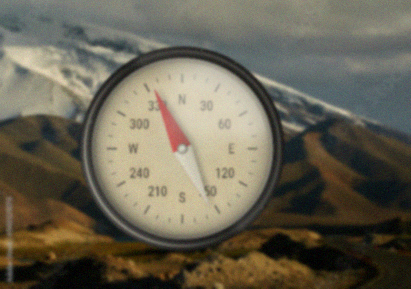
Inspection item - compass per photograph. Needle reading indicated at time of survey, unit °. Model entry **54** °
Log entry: **335** °
